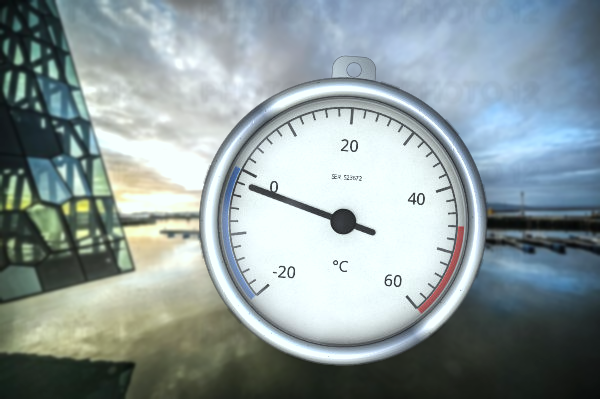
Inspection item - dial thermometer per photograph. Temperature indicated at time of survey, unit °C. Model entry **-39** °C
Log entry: **-2** °C
